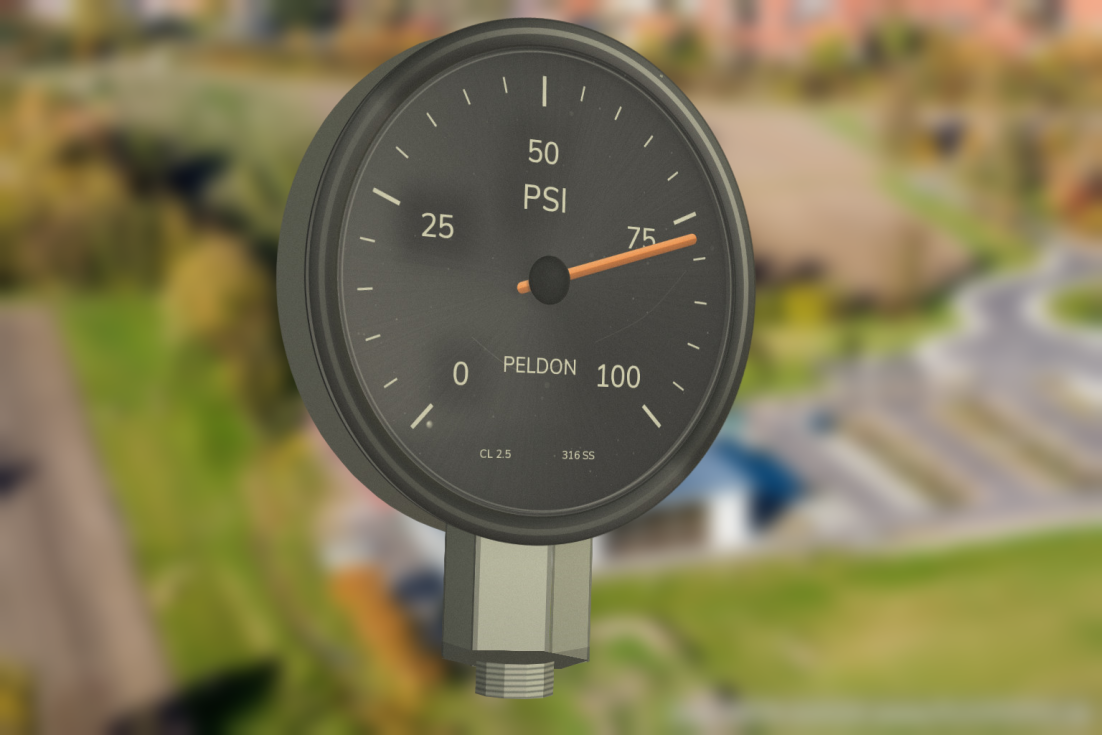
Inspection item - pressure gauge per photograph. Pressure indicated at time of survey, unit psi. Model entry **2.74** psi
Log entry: **77.5** psi
